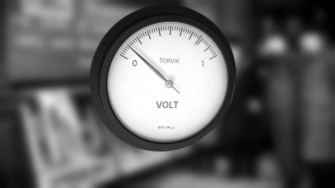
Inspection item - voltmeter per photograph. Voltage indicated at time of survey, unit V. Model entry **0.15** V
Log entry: **0.1** V
